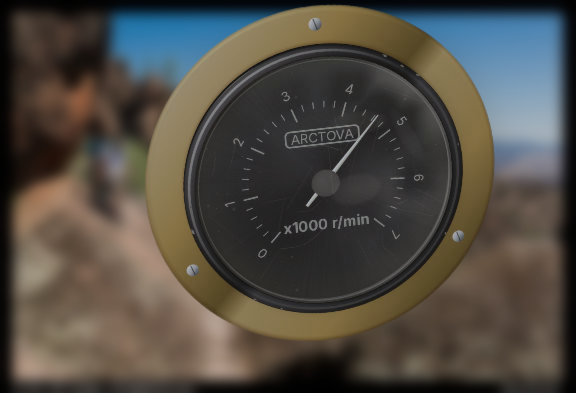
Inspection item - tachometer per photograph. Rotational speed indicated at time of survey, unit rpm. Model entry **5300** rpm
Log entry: **4600** rpm
